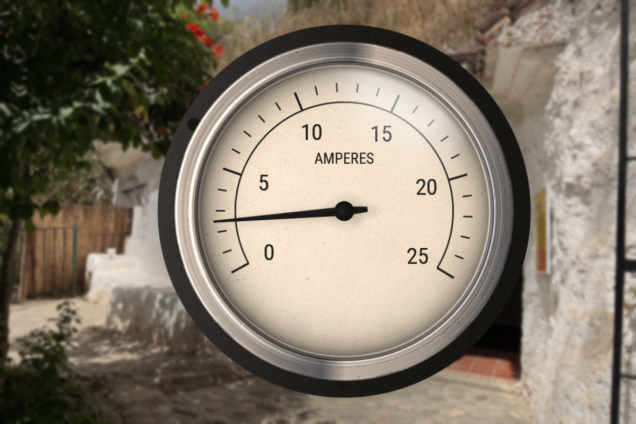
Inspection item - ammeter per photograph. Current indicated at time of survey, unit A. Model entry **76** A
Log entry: **2.5** A
